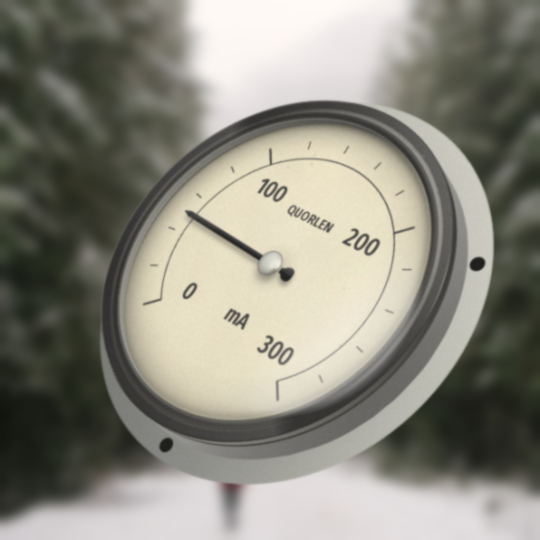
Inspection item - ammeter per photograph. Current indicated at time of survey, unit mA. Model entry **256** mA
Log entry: **50** mA
